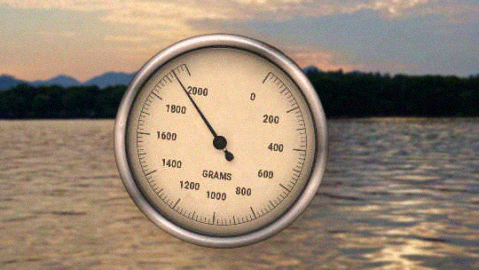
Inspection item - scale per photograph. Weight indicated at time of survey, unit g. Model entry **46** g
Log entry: **1940** g
